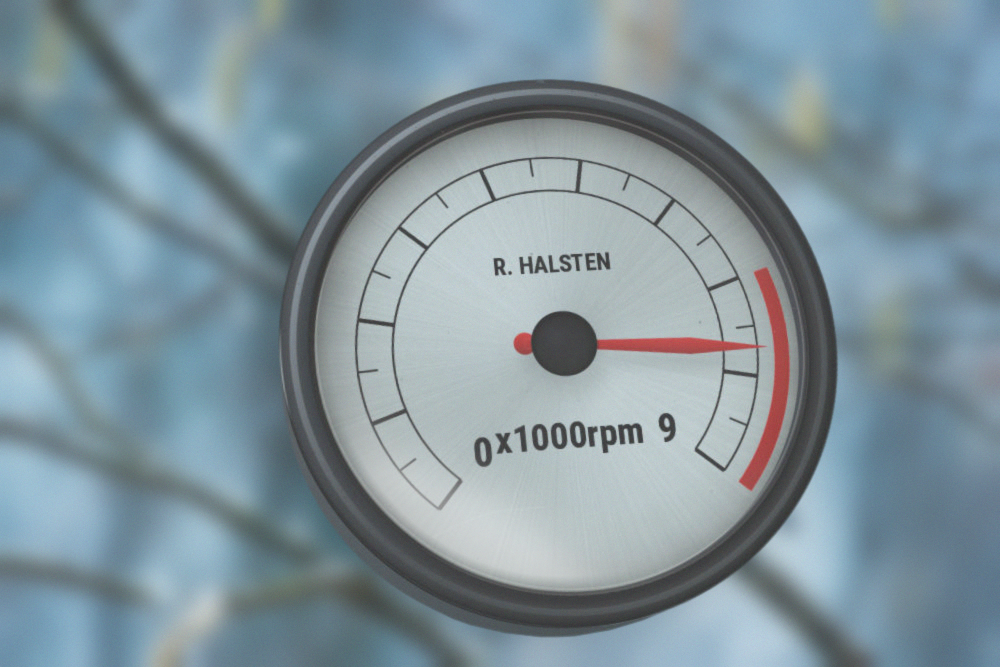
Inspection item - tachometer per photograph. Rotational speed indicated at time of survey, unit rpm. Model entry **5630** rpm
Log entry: **7750** rpm
